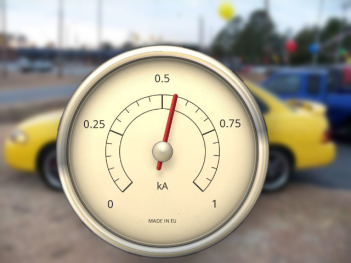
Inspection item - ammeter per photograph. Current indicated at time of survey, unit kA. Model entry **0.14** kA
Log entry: **0.55** kA
